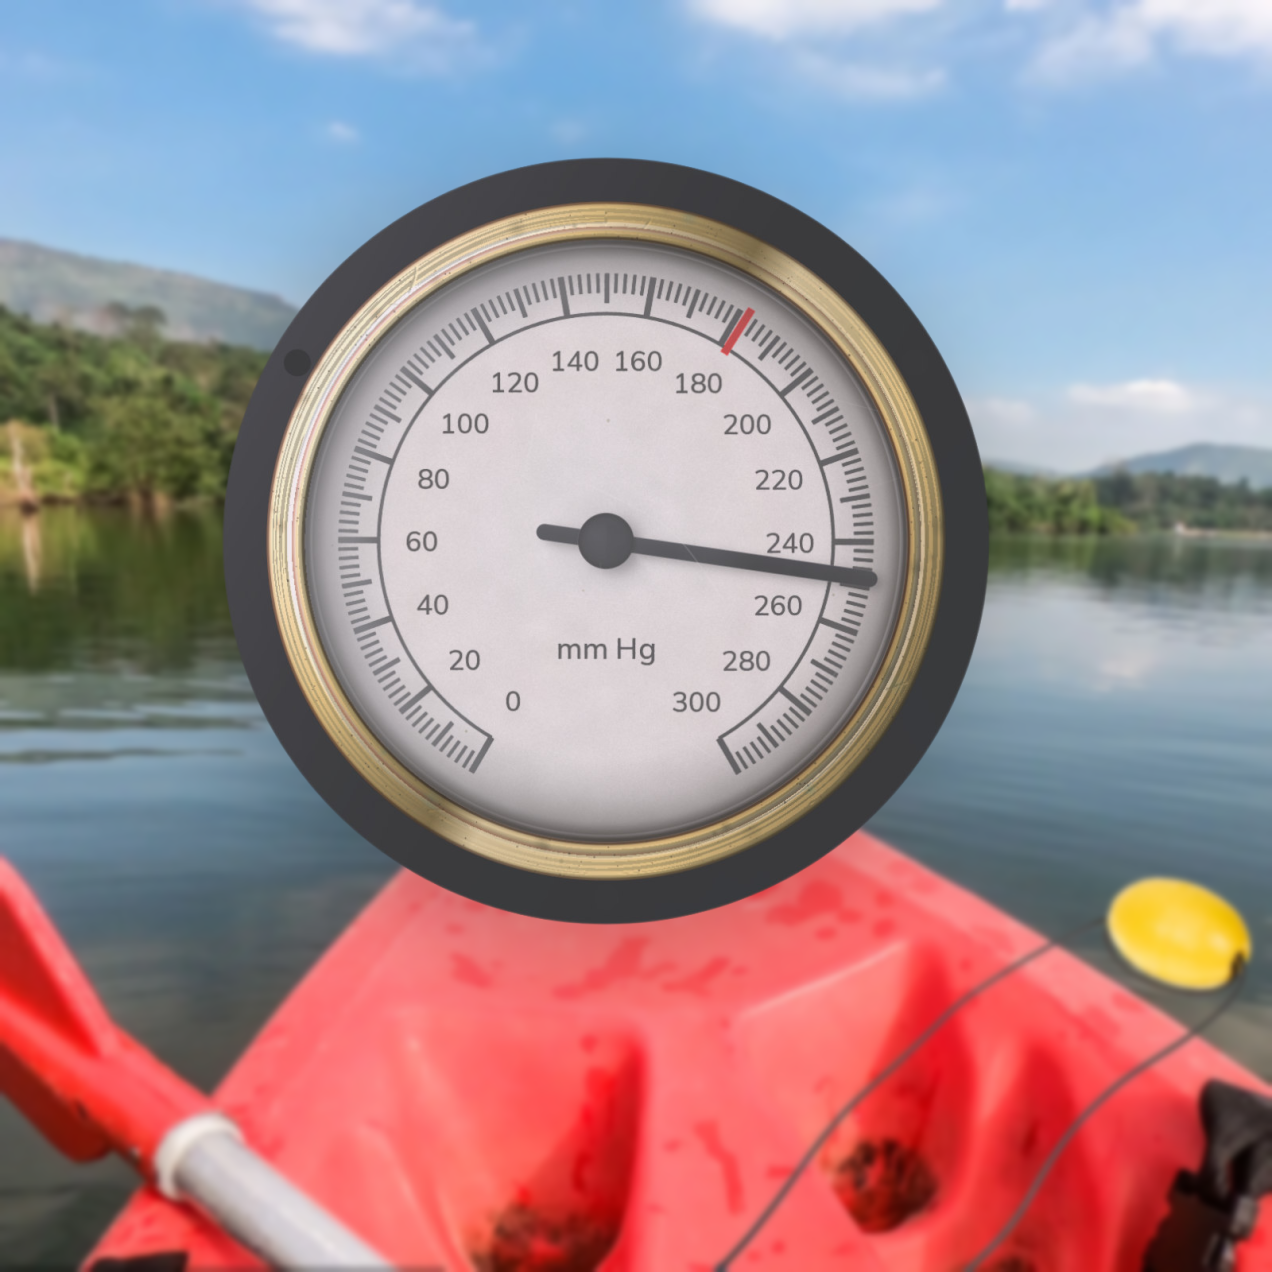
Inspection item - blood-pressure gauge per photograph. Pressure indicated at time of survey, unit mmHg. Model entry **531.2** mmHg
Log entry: **248** mmHg
